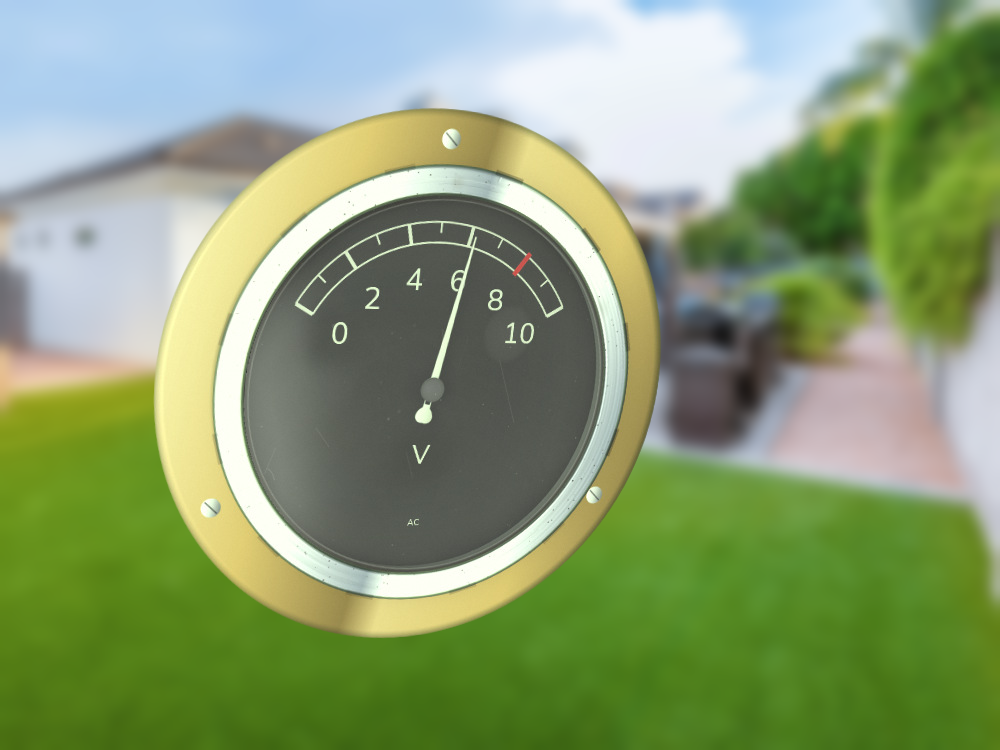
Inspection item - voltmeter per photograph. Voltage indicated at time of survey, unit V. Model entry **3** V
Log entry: **6** V
